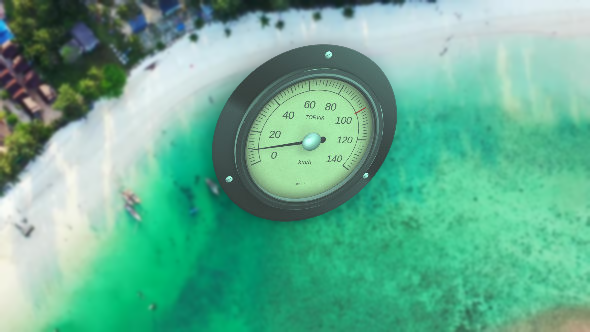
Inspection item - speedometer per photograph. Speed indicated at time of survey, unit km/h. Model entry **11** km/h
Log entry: **10** km/h
